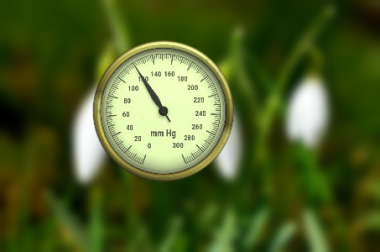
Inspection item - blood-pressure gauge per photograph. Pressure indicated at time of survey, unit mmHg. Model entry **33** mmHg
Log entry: **120** mmHg
